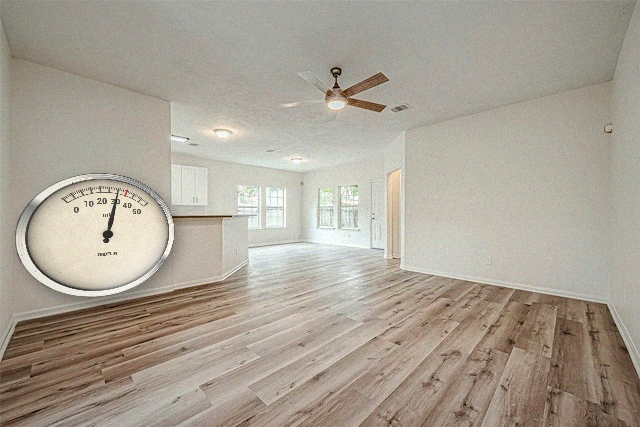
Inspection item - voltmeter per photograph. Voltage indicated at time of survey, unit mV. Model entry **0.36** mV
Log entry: **30** mV
